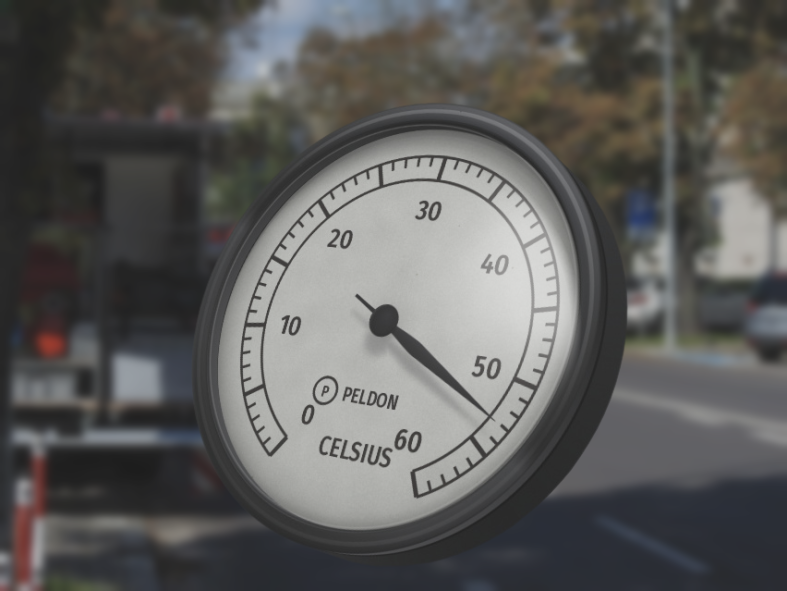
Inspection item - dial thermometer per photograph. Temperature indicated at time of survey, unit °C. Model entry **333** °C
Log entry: **53** °C
